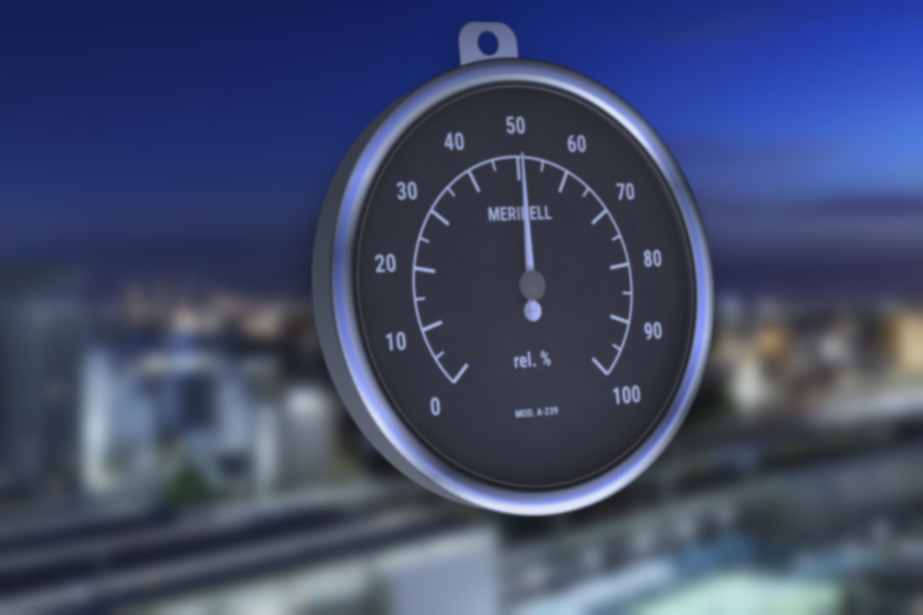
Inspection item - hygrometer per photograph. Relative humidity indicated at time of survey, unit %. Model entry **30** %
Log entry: **50** %
